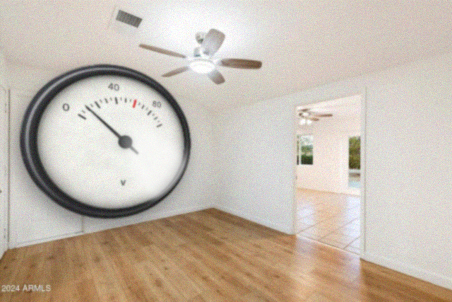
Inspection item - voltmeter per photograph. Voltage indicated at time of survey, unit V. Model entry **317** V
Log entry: **10** V
